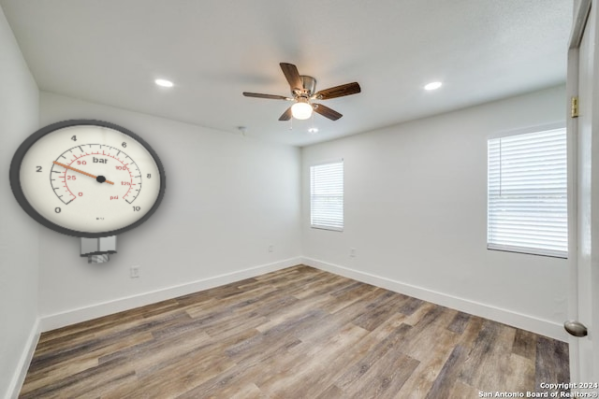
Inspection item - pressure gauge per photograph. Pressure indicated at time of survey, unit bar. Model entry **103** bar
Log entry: **2.5** bar
